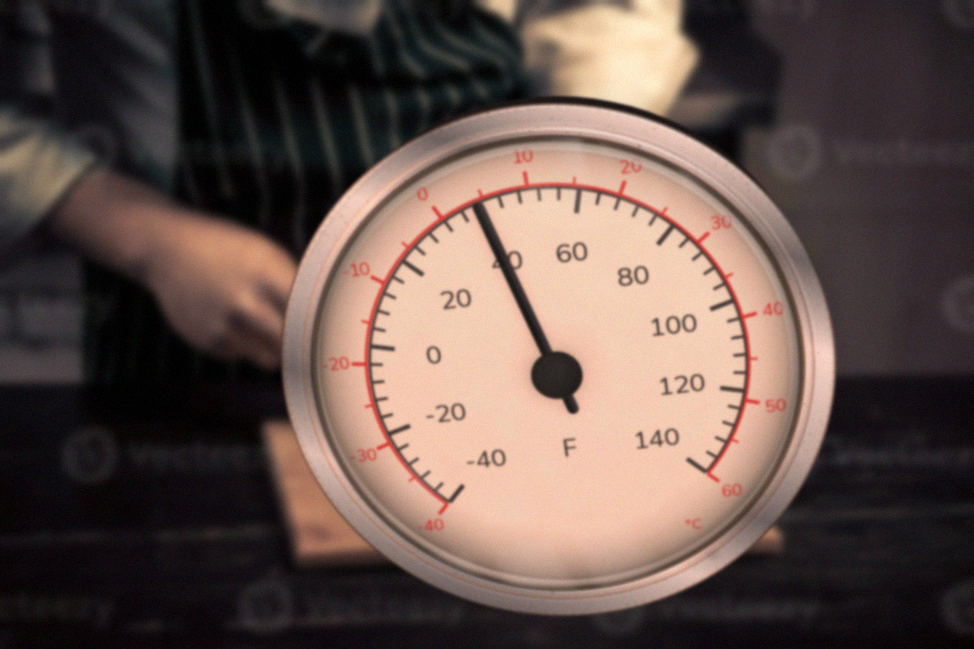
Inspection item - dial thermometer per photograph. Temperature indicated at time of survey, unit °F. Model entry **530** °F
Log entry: **40** °F
